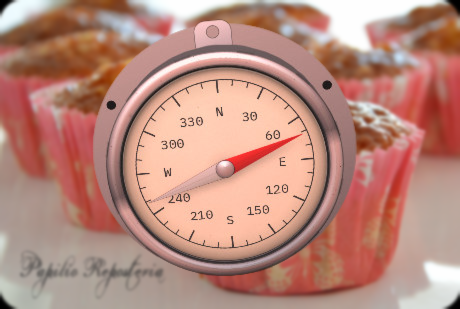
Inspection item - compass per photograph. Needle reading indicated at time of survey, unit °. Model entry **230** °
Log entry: **70** °
